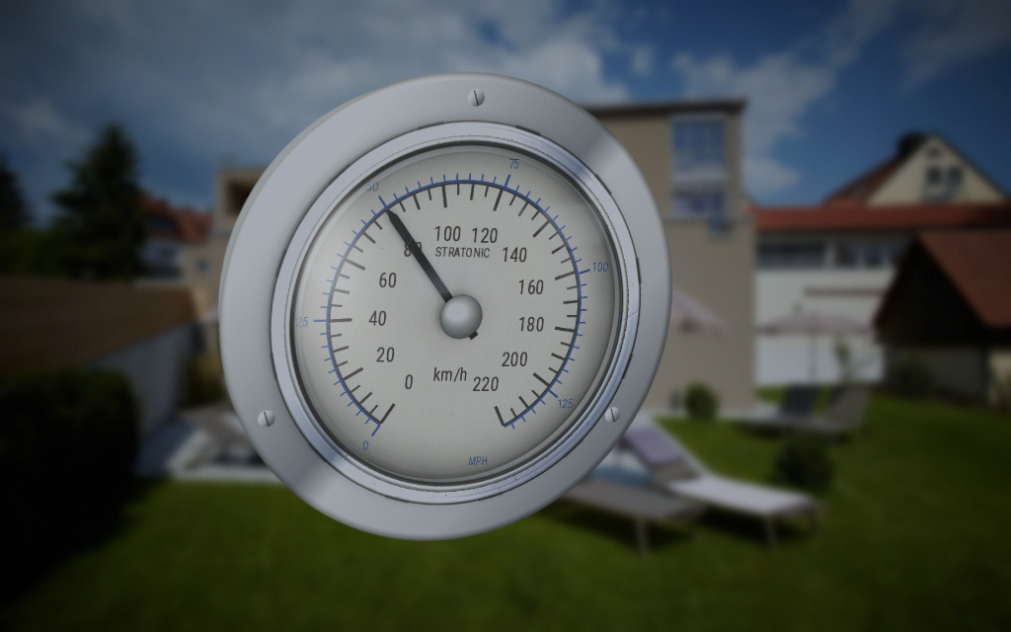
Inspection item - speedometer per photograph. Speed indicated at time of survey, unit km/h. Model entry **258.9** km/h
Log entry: **80** km/h
